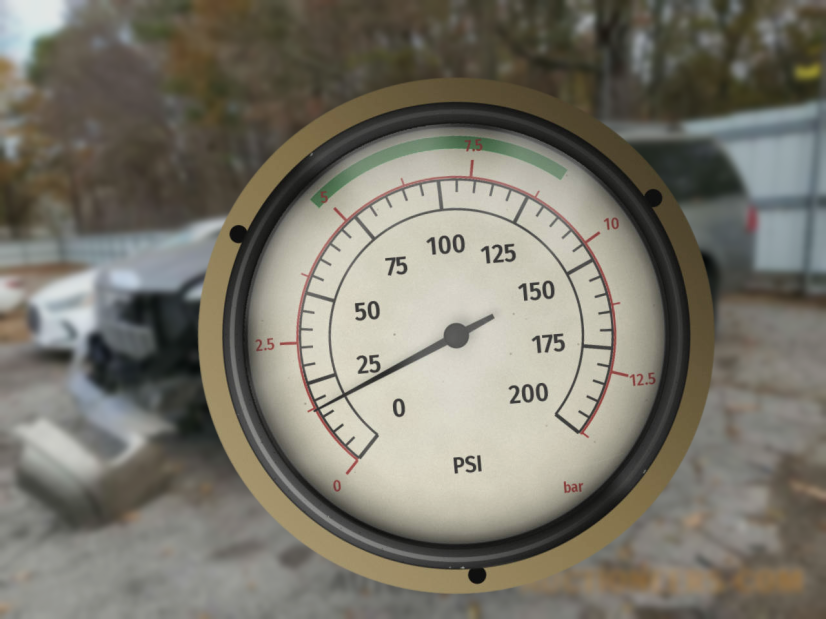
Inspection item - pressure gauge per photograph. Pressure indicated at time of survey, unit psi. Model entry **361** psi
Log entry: **17.5** psi
